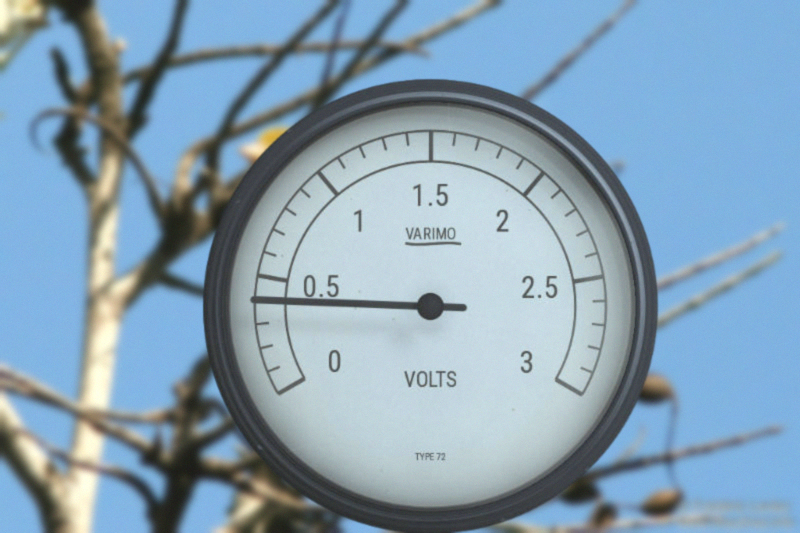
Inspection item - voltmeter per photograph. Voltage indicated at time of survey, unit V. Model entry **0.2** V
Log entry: **0.4** V
